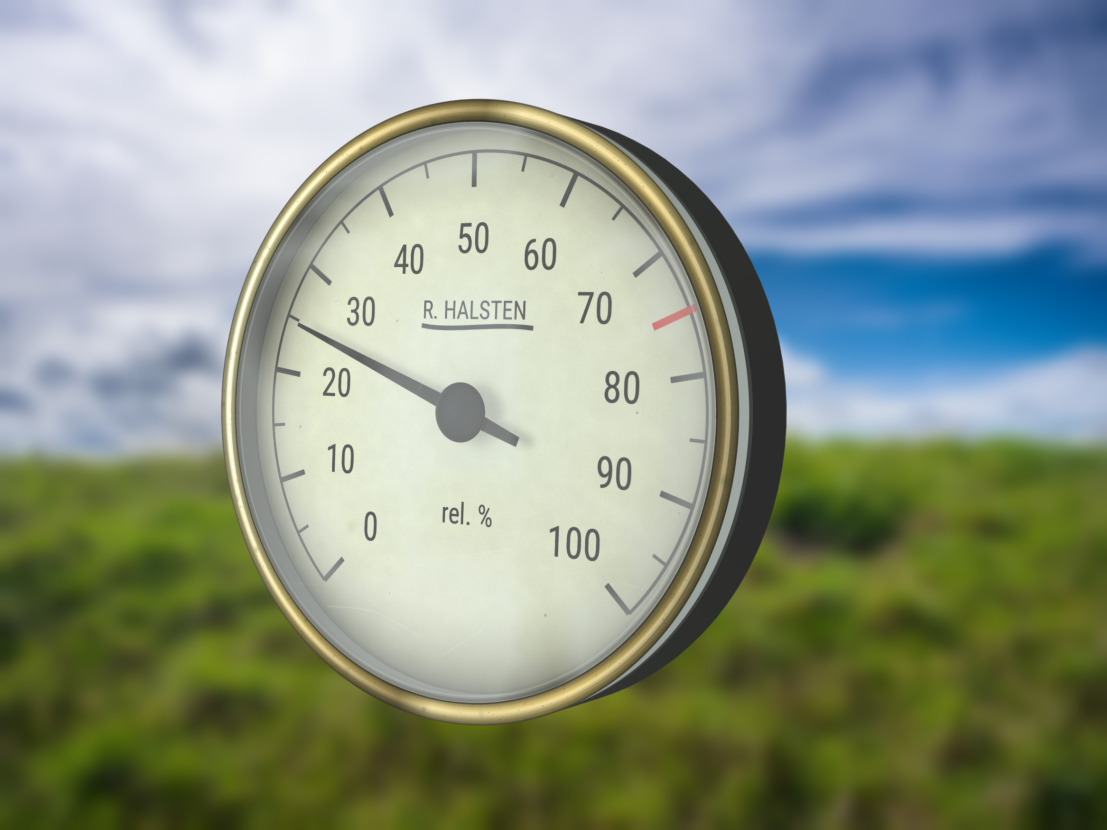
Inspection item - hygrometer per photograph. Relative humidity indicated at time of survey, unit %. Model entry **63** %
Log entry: **25** %
